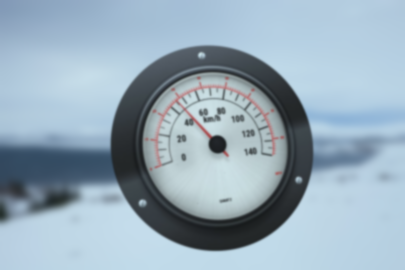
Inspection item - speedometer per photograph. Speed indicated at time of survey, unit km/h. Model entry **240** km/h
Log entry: **45** km/h
